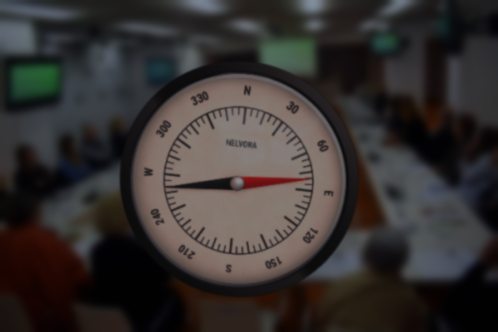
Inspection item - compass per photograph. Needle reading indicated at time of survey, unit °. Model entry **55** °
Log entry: **80** °
